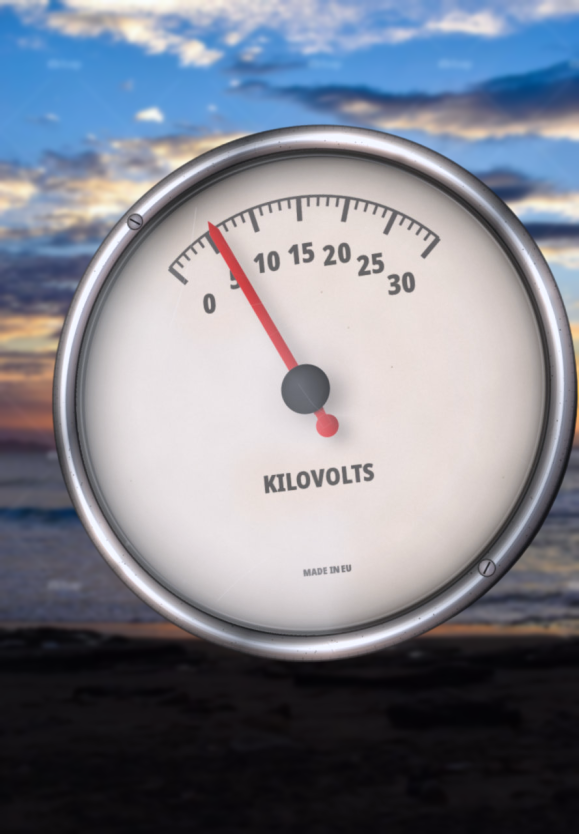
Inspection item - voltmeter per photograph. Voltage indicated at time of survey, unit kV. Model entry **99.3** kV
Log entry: **6** kV
